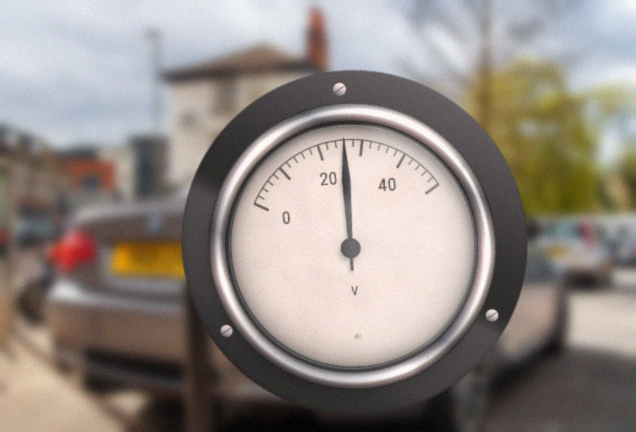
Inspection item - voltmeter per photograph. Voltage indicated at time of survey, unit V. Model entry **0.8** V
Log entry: **26** V
